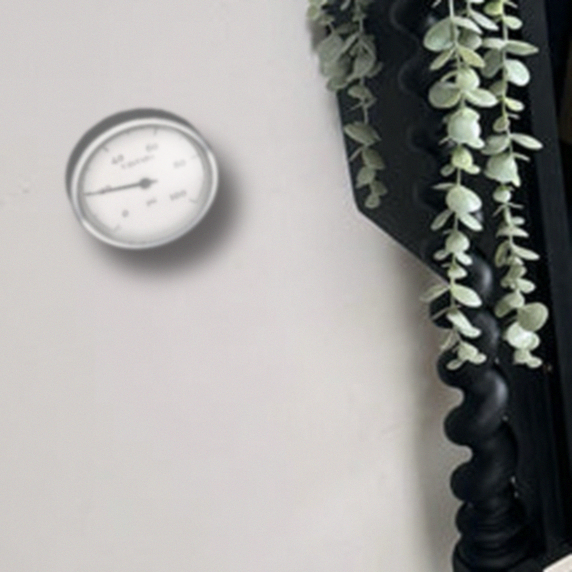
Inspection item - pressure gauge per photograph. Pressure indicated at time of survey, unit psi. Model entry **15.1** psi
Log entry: **20** psi
